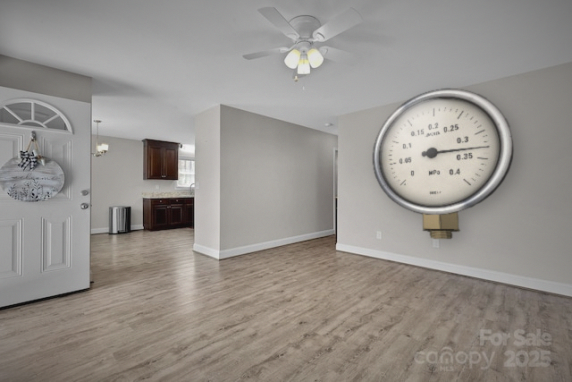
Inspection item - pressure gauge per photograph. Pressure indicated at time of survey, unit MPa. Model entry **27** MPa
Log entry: **0.33** MPa
